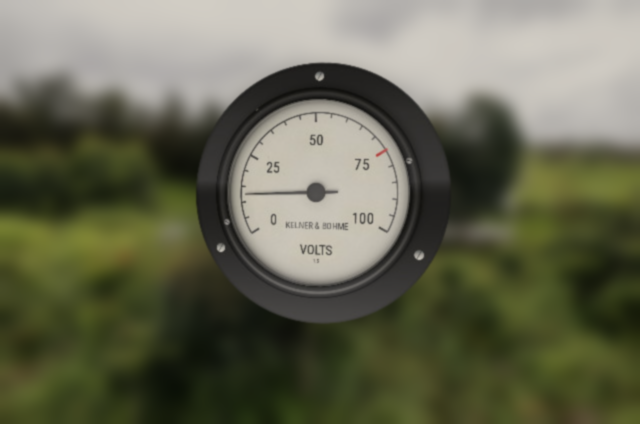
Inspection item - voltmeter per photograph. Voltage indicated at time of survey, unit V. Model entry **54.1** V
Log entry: **12.5** V
